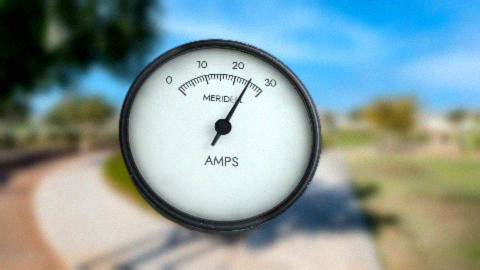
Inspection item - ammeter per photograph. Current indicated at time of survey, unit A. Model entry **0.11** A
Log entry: **25** A
